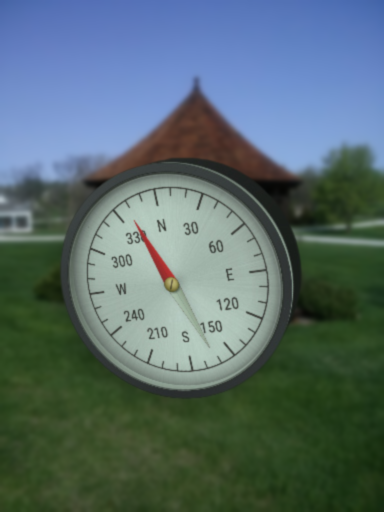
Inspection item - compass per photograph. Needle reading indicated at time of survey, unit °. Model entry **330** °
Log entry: **340** °
